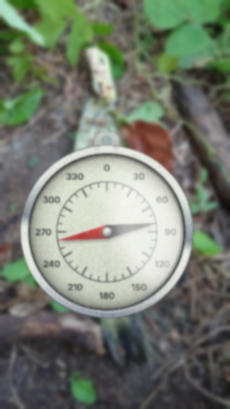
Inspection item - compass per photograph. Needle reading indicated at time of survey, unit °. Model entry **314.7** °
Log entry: **260** °
